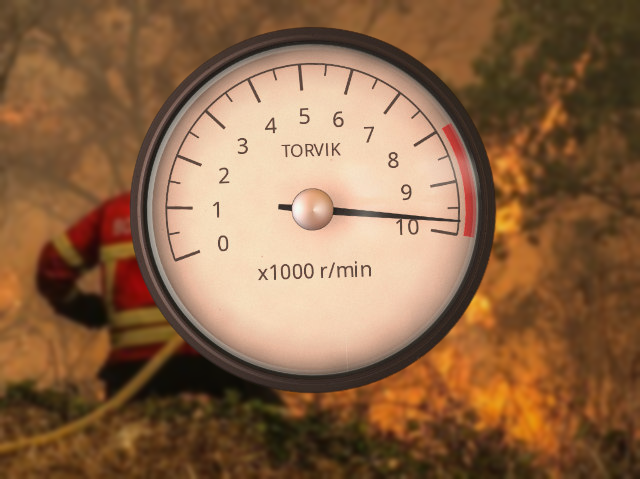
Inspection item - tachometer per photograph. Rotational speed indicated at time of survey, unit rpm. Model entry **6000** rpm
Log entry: **9750** rpm
